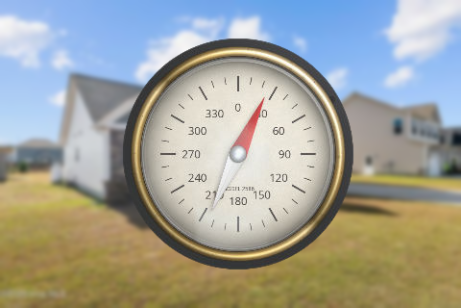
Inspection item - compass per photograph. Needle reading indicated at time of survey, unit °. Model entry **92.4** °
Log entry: **25** °
